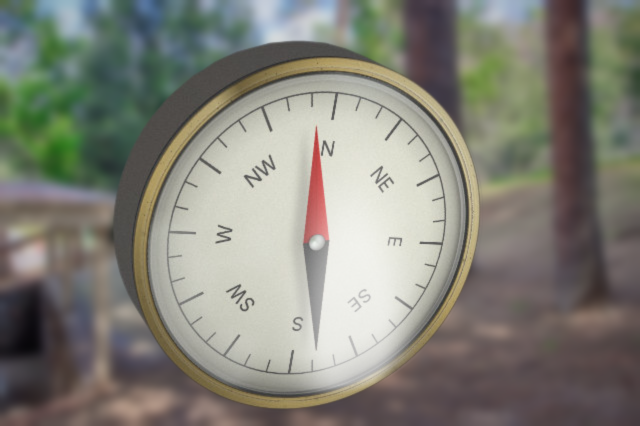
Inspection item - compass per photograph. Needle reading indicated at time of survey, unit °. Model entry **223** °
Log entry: **350** °
